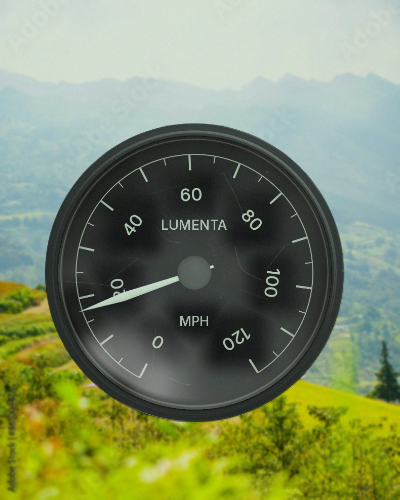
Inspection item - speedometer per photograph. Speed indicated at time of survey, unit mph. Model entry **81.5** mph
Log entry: **17.5** mph
